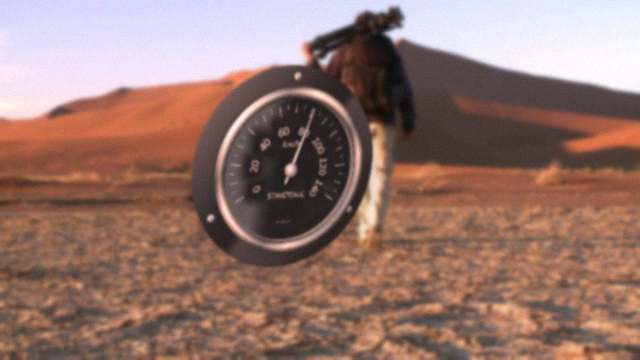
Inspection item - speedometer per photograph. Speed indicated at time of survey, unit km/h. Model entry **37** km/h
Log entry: **80** km/h
